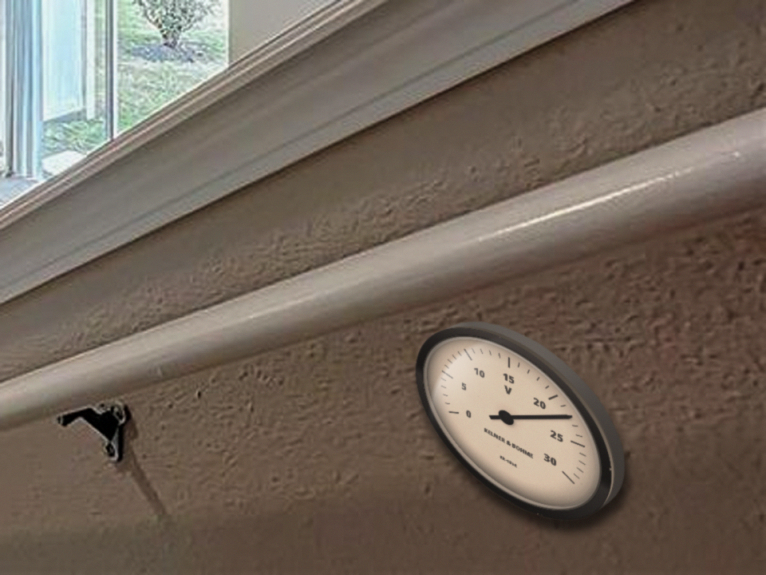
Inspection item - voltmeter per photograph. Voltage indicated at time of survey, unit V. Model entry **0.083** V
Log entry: **22** V
